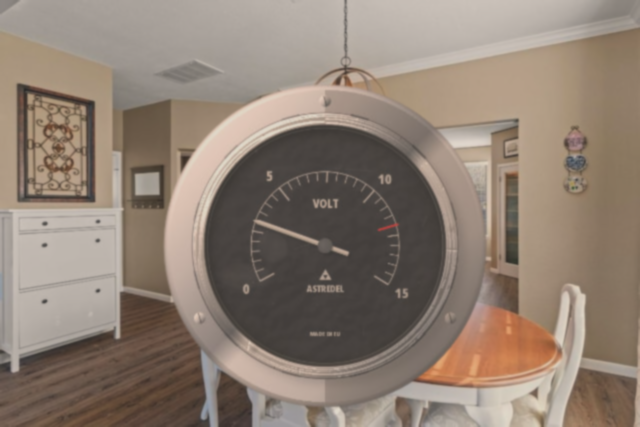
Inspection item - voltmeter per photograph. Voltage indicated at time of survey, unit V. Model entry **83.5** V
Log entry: **3** V
